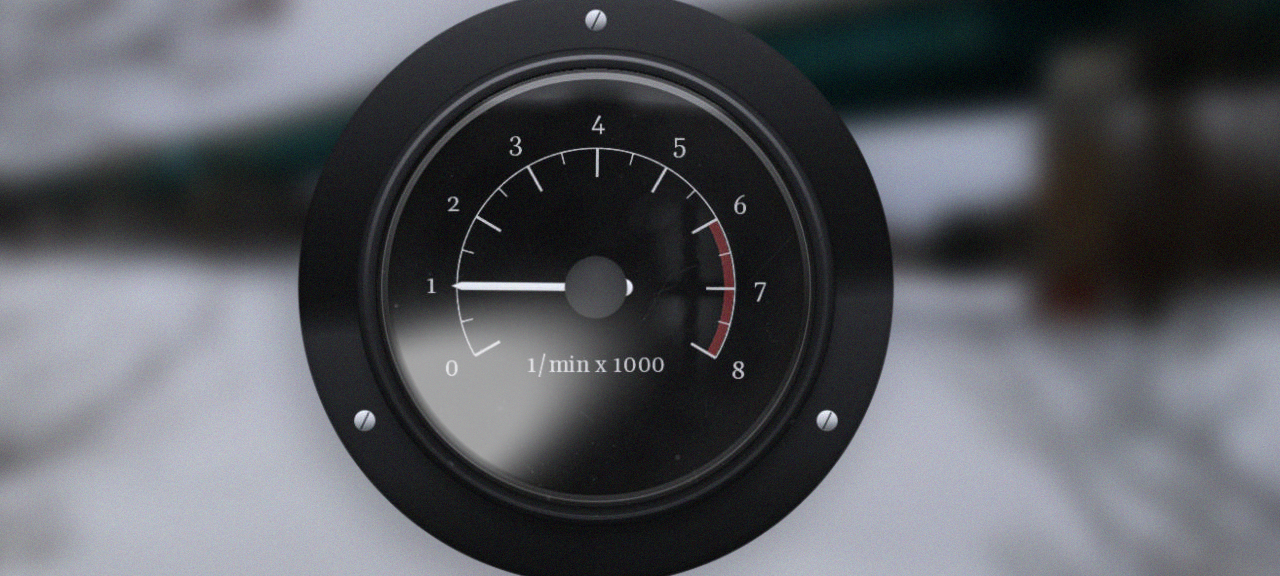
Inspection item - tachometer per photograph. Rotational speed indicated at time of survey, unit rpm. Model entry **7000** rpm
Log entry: **1000** rpm
